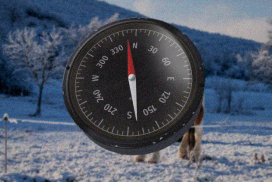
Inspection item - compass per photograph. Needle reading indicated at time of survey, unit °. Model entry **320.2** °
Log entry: **350** °
